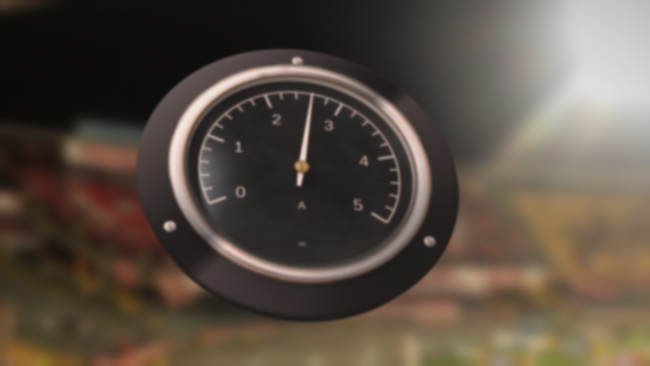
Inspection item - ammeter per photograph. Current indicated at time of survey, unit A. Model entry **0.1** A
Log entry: **2.6** A
